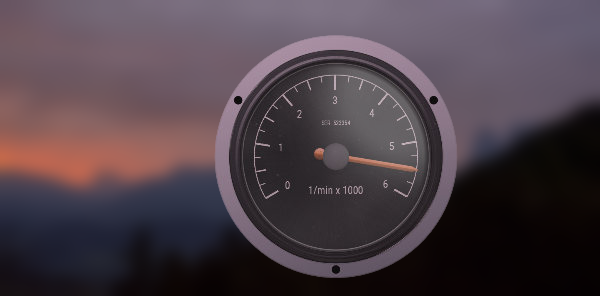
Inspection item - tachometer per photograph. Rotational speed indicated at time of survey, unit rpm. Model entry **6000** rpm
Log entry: **5500** rpm
